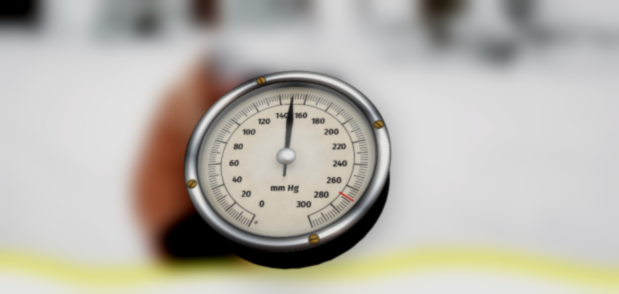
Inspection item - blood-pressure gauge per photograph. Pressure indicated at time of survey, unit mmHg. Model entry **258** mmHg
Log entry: **150** mmHg
